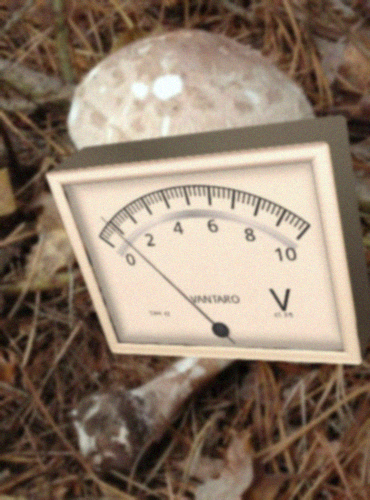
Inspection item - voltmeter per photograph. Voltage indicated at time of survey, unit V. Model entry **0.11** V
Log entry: **1** V
